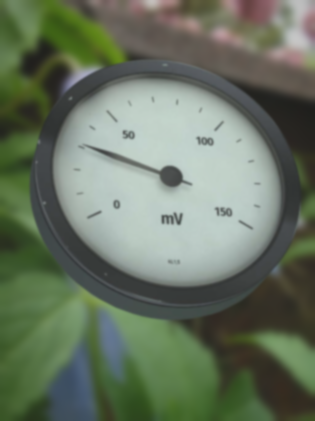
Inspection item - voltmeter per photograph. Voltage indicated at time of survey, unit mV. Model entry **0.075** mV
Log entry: **30** mV
